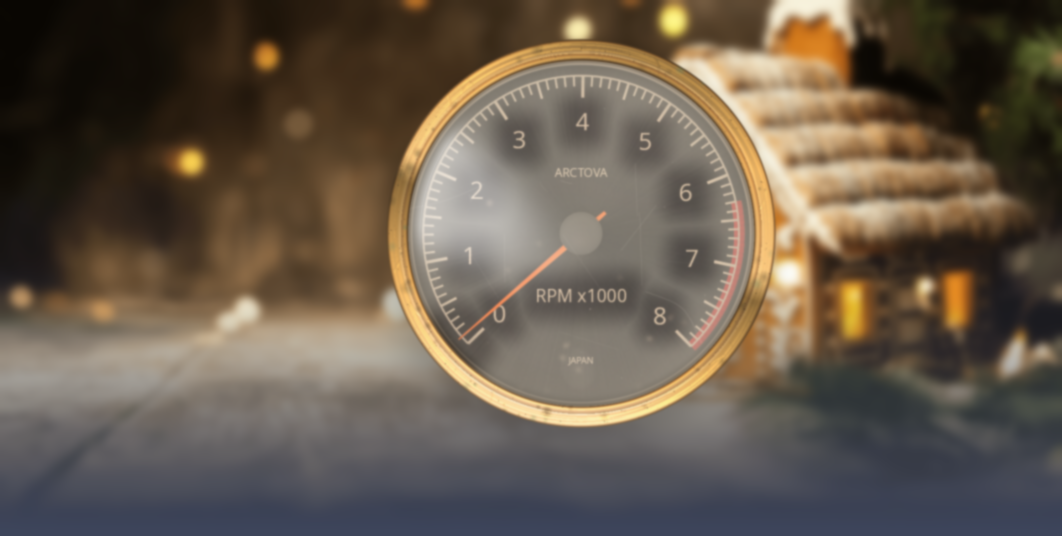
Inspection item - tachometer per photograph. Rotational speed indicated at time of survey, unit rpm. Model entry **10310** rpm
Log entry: **100** rpm
